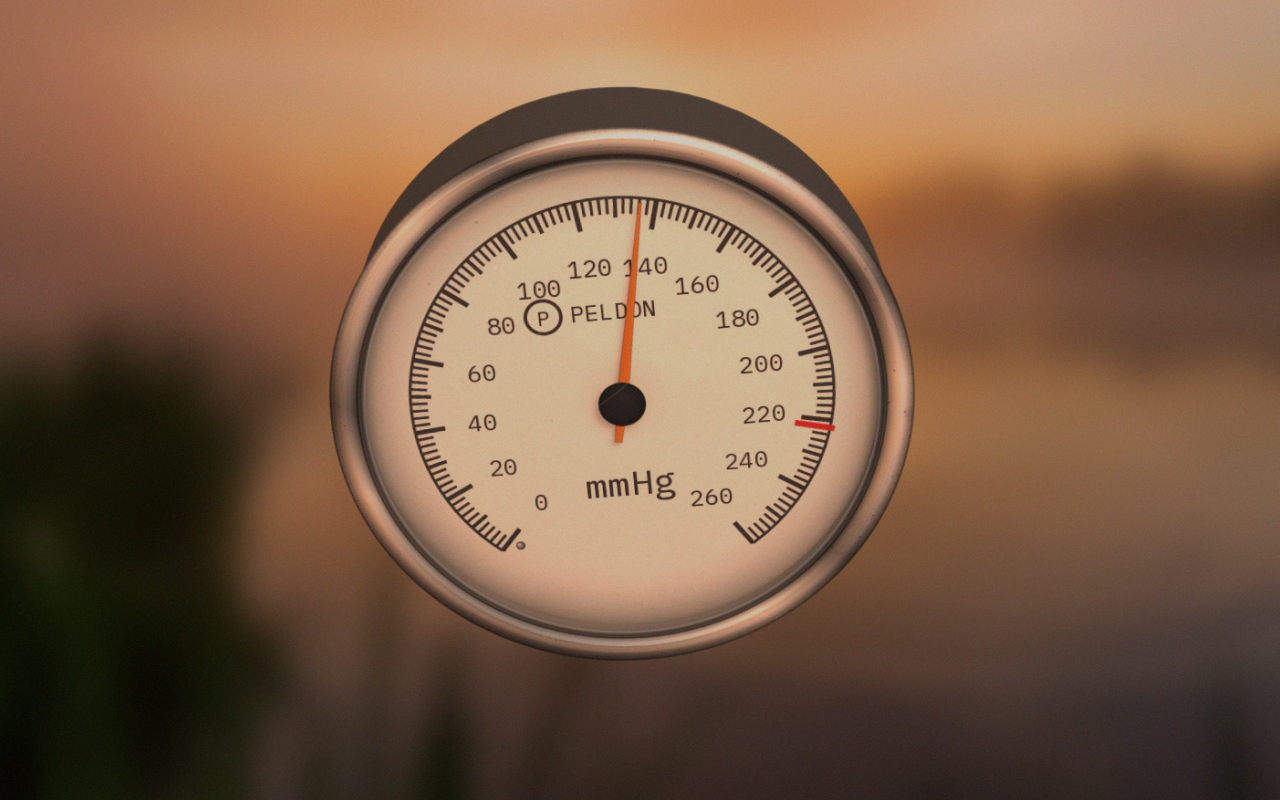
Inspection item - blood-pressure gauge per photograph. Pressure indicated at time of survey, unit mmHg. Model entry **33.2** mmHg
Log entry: **136** mmHg
